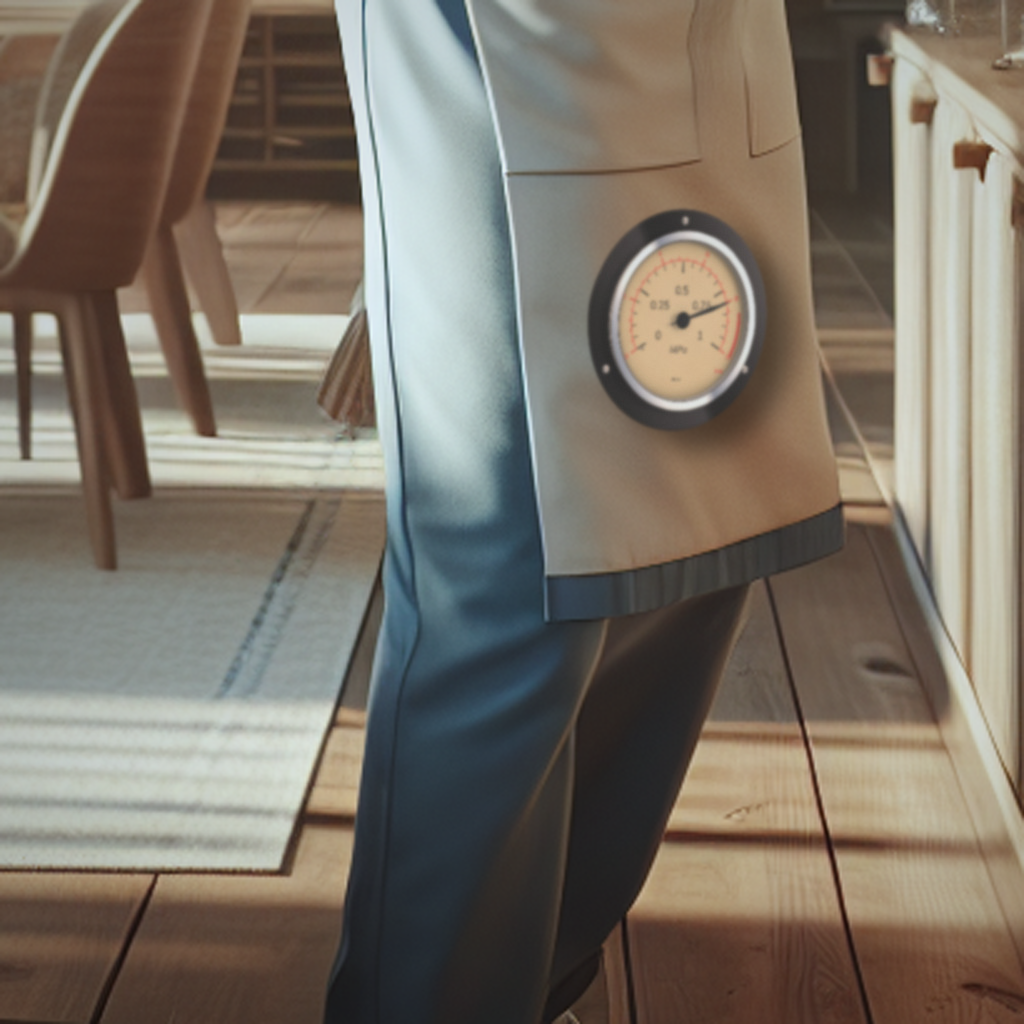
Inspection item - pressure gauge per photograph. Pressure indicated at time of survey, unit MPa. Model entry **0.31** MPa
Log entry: **0.8** MPa
